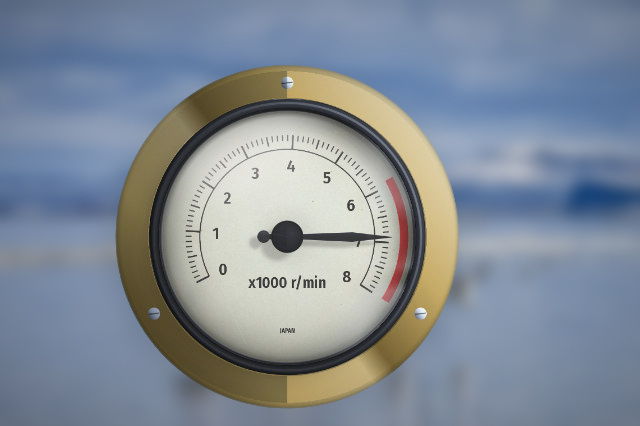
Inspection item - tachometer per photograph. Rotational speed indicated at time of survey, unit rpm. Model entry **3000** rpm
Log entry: **6900** rpm
